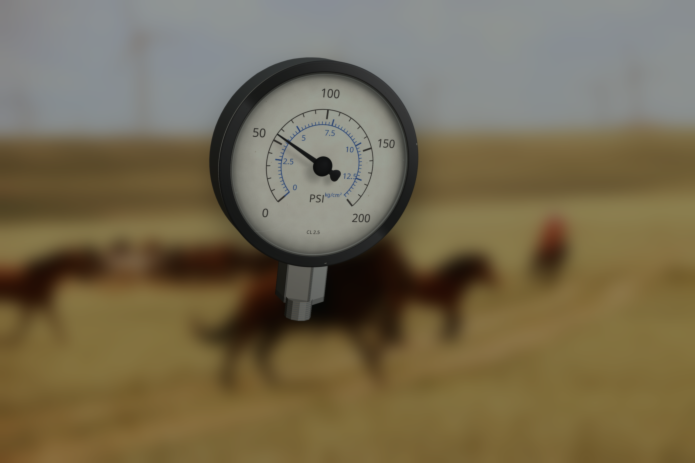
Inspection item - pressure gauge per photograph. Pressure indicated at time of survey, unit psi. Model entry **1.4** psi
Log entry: **55** psi
